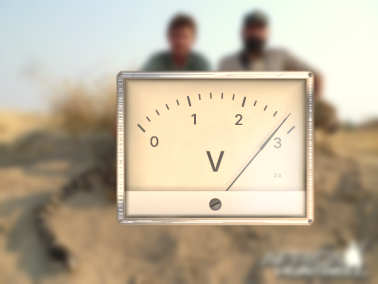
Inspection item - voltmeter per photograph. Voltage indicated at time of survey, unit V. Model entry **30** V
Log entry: **2.8** V
